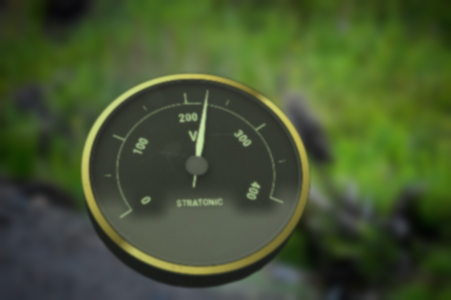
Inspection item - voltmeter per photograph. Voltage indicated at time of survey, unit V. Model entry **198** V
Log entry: **225** V
